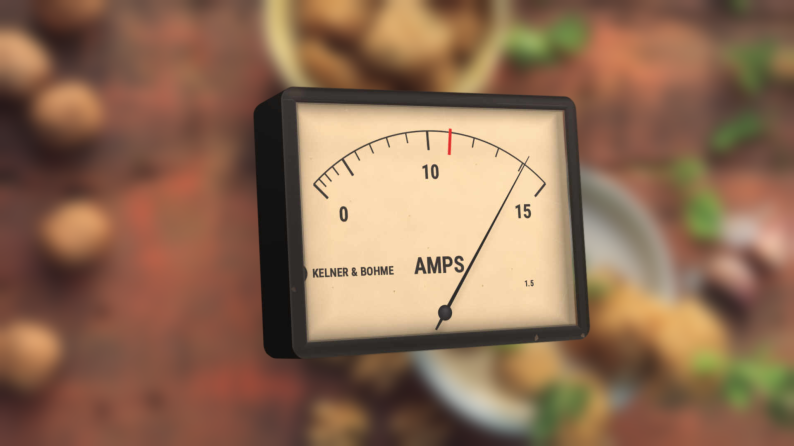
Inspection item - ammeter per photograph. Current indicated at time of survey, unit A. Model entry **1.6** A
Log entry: **14** A
